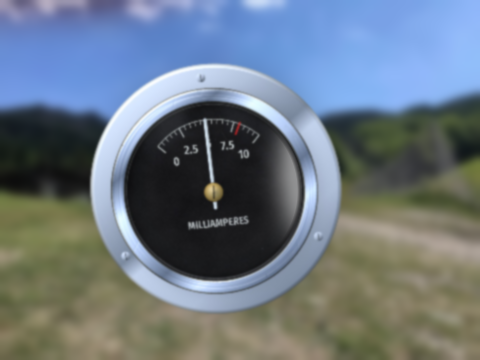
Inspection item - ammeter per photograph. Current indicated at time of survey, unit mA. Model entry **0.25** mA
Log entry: **5** mA
